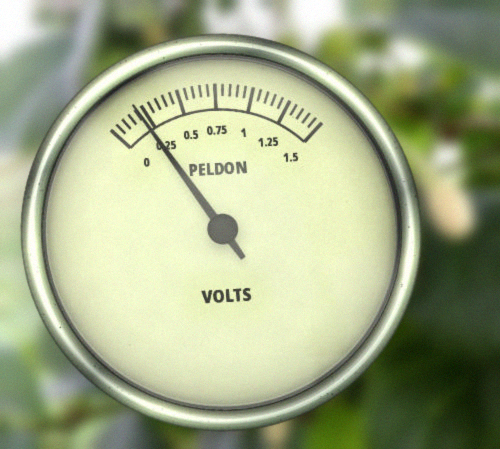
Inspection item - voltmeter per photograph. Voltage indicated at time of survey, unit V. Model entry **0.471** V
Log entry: **0.2** V
